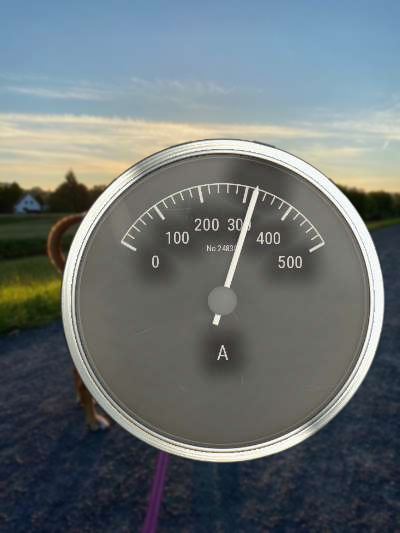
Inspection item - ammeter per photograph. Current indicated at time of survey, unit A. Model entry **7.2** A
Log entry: **320** A
